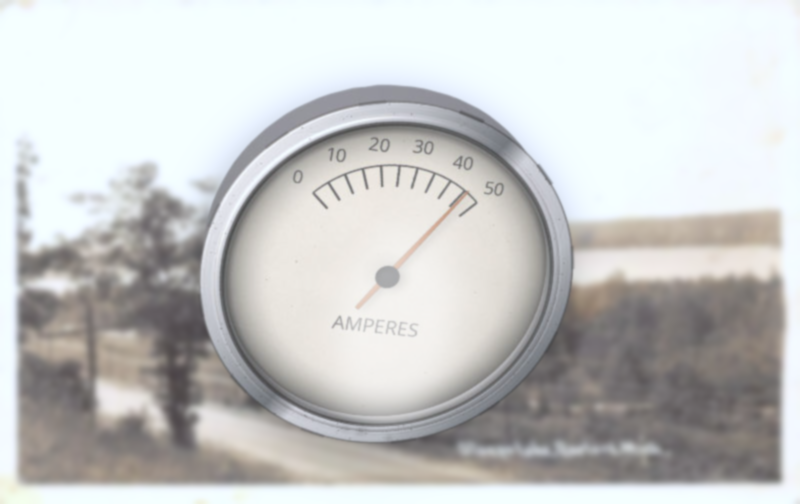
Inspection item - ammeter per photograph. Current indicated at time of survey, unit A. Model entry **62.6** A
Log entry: **45** A
